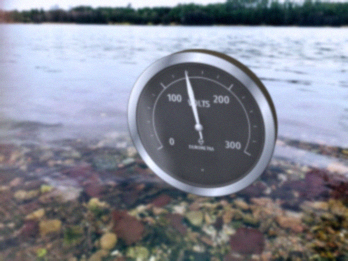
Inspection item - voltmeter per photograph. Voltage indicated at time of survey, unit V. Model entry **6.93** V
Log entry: **140** V
